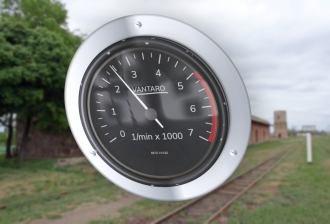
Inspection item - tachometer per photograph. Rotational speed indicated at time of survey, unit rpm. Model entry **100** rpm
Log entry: **2500** rpm
